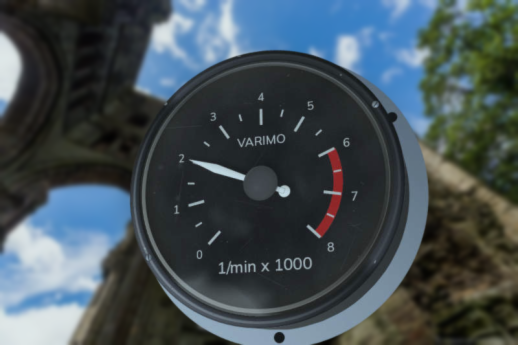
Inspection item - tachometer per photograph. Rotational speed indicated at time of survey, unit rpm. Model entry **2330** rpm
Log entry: **2000** rpm
